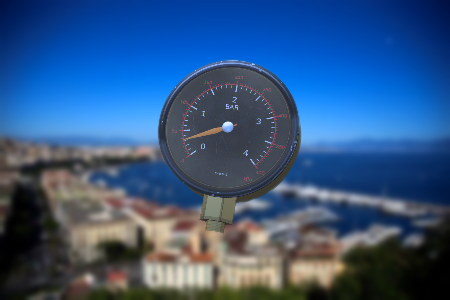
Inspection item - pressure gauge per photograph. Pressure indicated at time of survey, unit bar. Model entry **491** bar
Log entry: **0.3** bar
